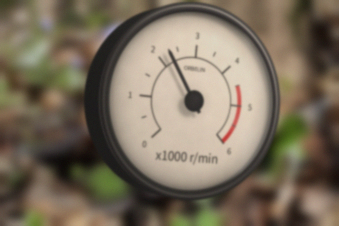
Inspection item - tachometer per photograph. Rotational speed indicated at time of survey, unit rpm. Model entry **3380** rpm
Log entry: **2250** rpm
